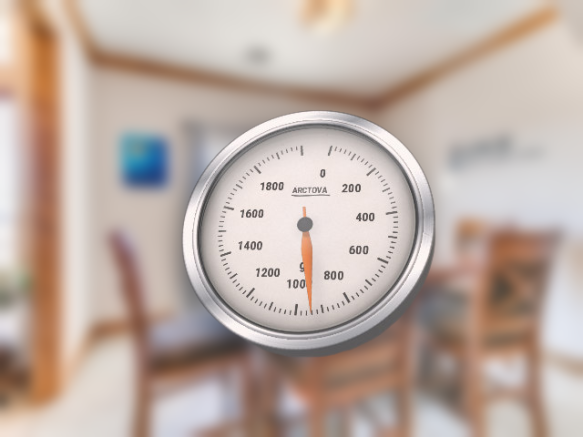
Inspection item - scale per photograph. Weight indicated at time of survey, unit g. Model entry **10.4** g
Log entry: **940** g
